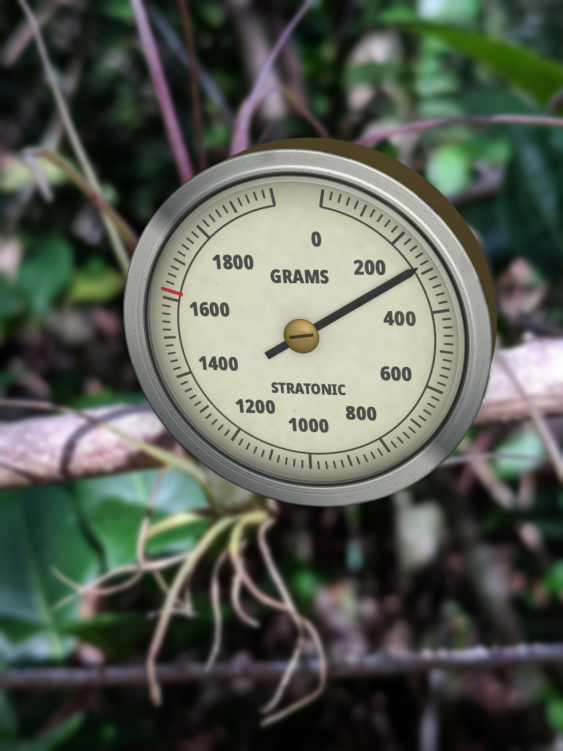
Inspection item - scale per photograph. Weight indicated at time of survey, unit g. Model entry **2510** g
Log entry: **280** g
